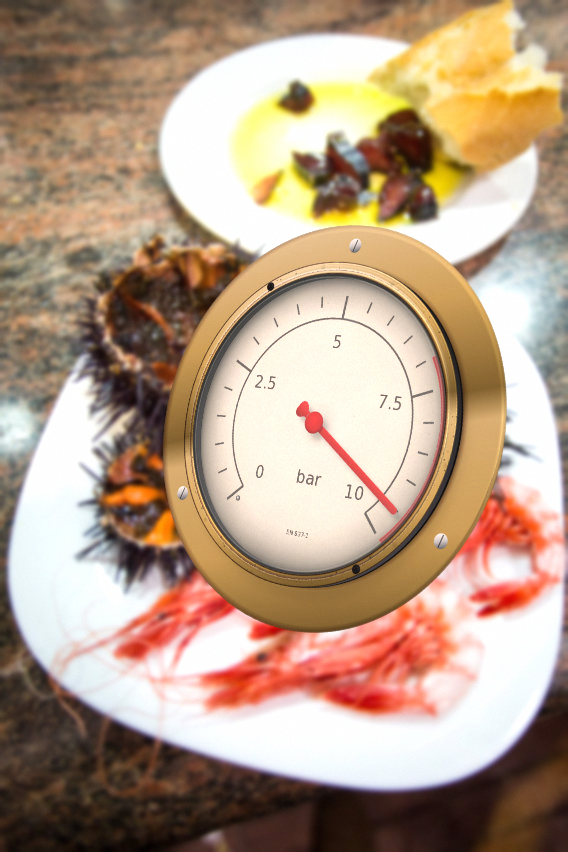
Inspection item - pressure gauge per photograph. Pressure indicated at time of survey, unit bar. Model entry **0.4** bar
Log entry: **9.5** bar
